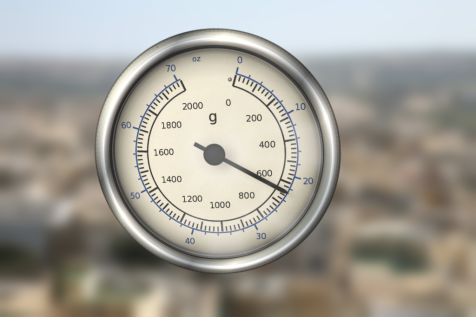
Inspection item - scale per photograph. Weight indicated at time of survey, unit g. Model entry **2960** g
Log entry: **640** g
